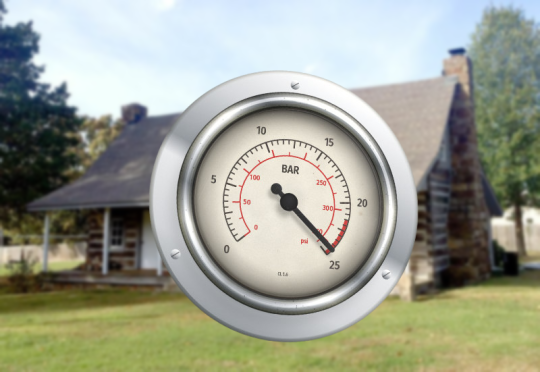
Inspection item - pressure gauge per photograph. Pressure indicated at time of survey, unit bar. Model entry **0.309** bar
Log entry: **24.5** bar
